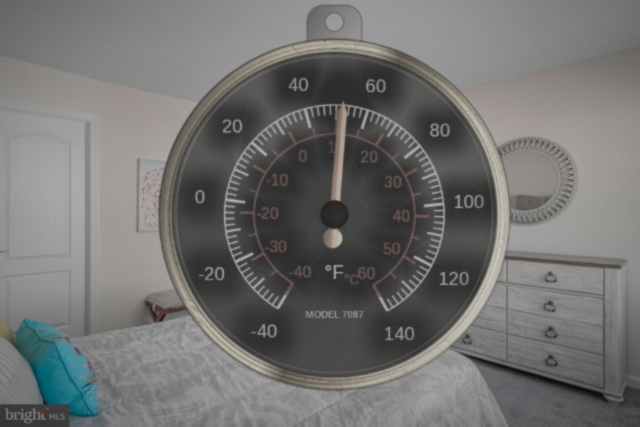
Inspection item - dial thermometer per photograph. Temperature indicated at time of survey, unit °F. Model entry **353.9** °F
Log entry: **52** °F
